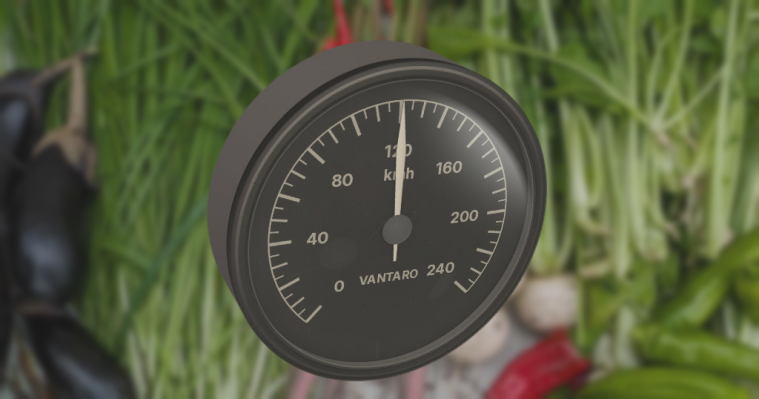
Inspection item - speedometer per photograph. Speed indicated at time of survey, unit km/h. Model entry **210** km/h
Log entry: **120** km/h
